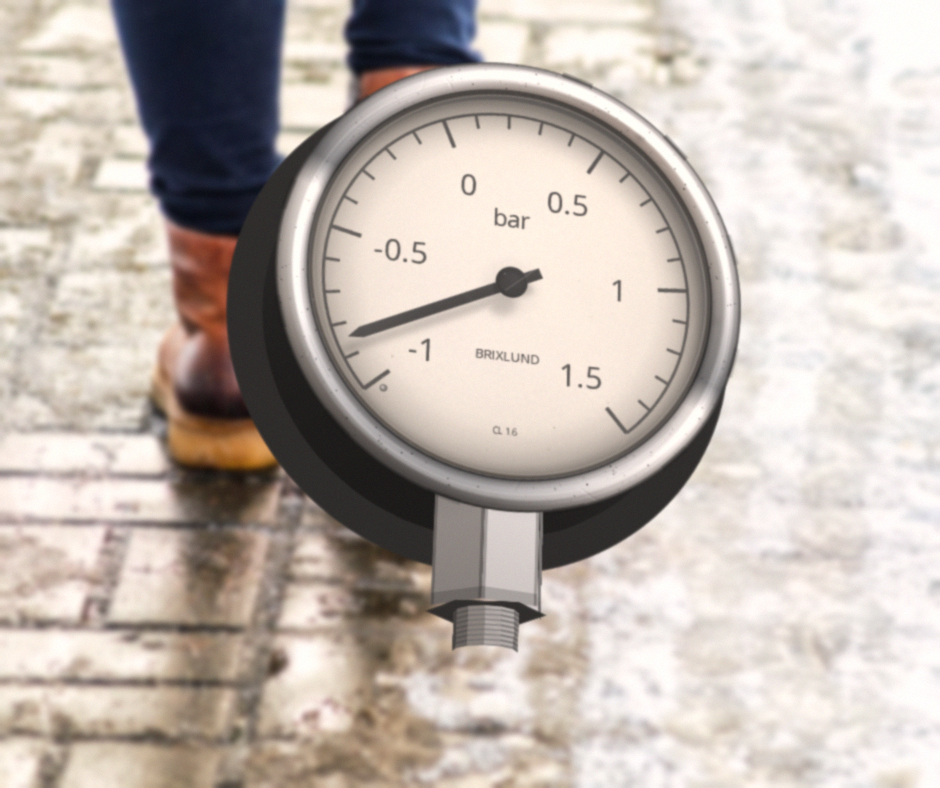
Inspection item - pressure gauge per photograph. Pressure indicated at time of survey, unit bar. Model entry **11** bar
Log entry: **-0.85** bar
